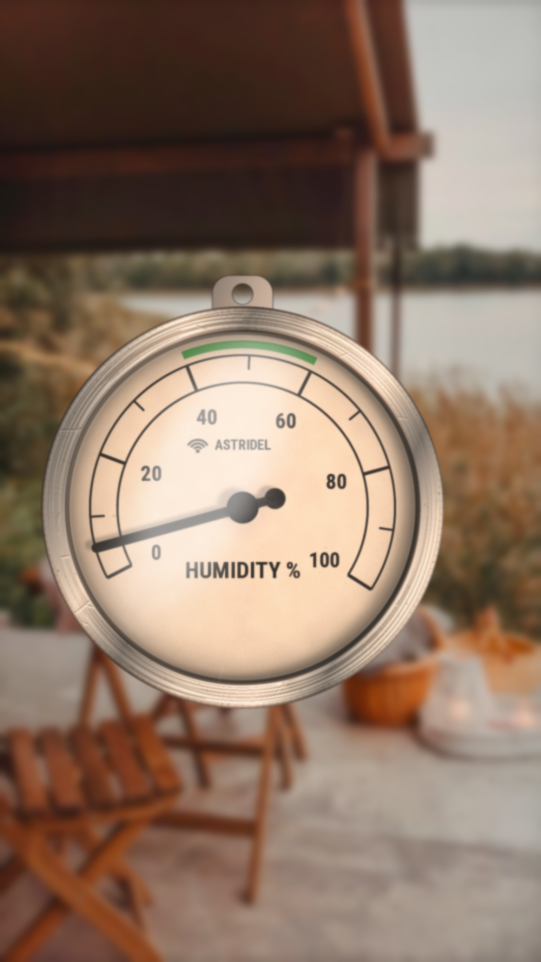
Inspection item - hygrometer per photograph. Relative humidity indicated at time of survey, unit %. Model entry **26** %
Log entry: **5** %
